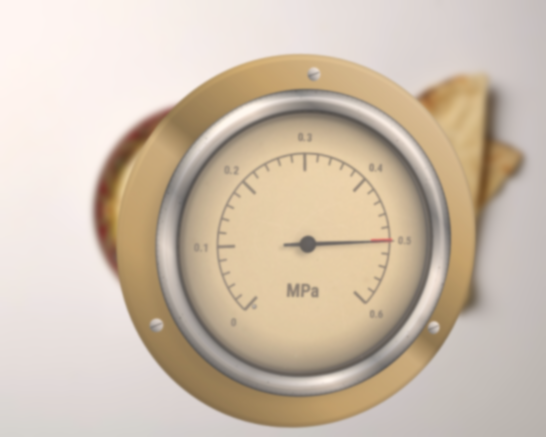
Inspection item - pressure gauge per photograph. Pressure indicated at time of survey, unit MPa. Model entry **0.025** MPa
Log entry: **0.5** MPa
